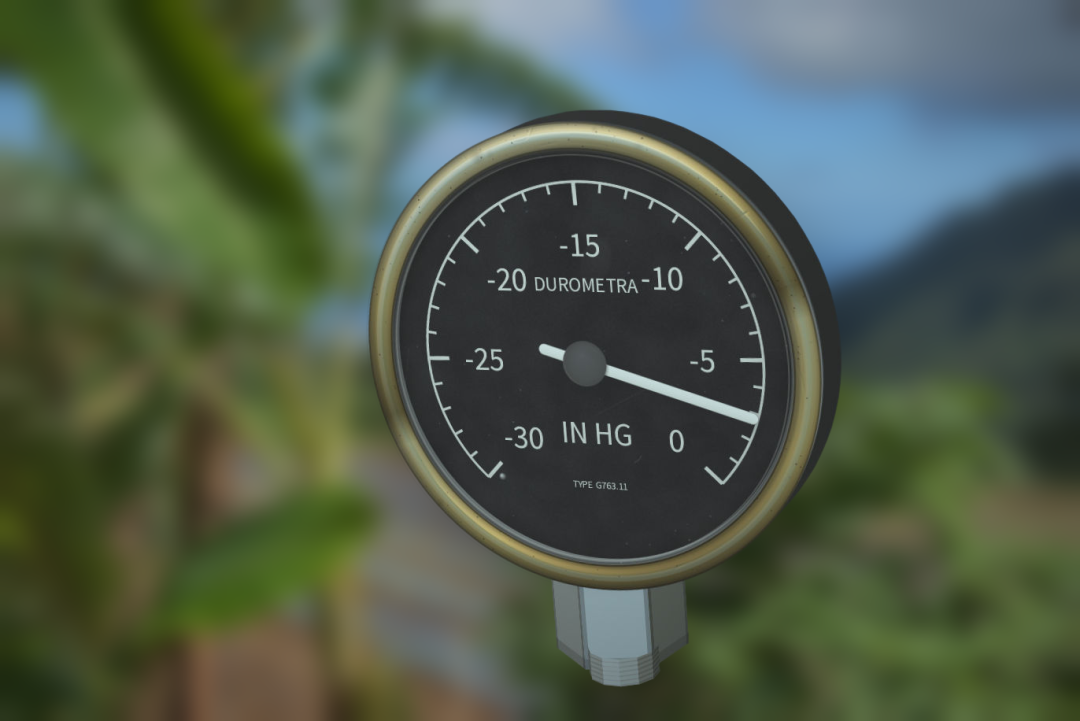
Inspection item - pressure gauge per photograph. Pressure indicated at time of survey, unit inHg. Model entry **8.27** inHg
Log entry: **-3** inHg
